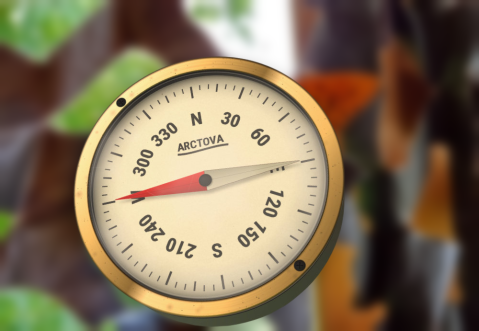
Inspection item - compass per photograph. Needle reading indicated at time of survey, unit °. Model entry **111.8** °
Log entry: **270** °
